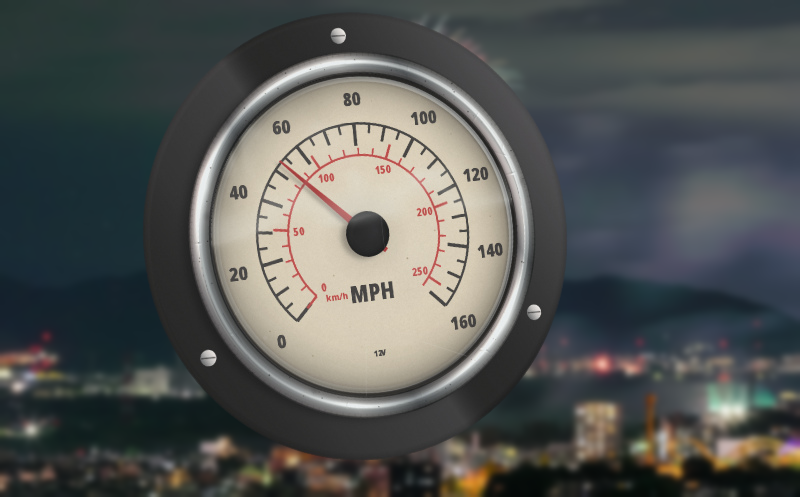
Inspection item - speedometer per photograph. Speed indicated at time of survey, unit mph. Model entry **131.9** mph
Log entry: **52.5** mph
